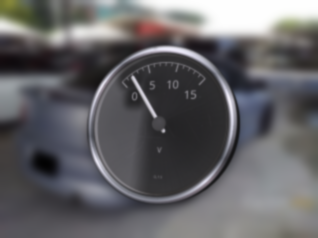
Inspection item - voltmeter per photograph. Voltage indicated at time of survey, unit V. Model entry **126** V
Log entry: **2** V
